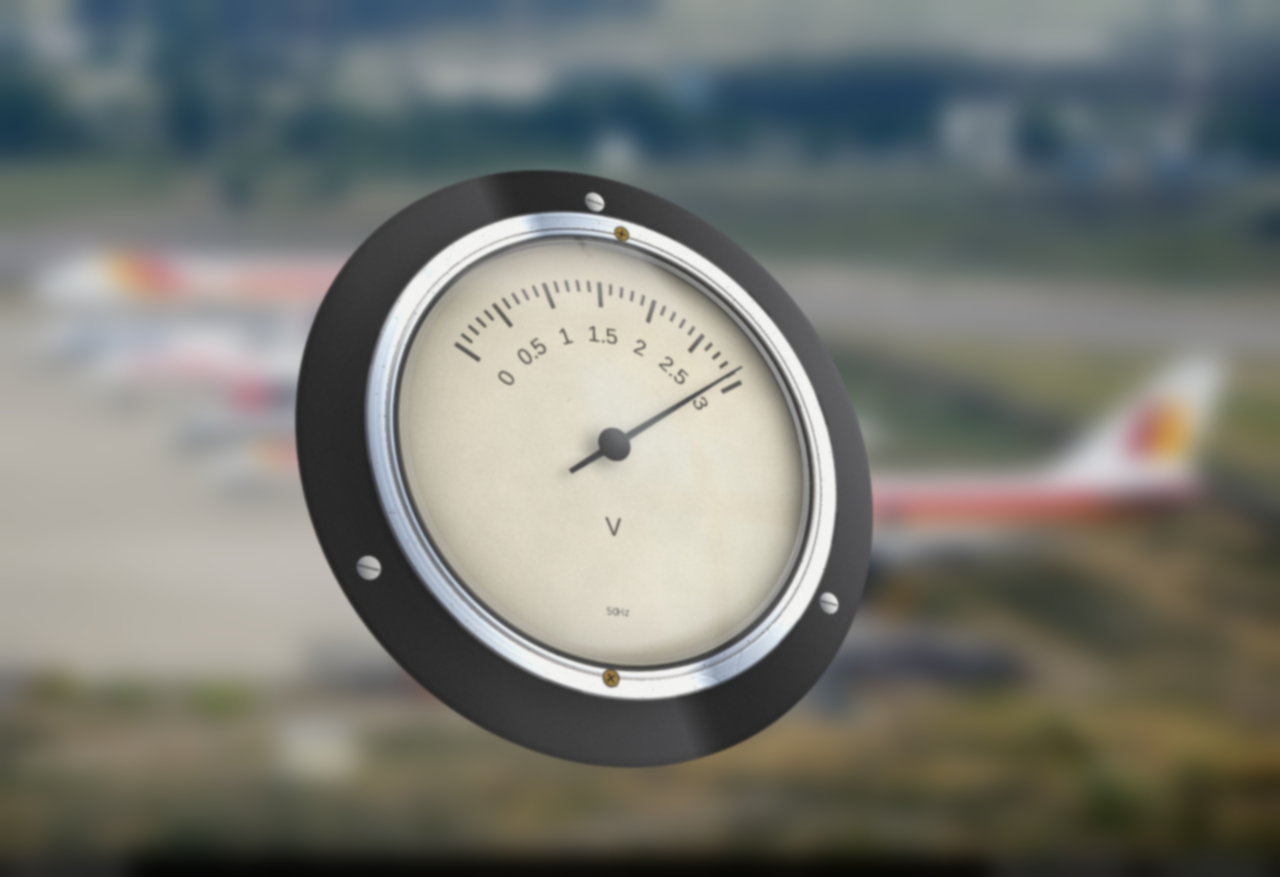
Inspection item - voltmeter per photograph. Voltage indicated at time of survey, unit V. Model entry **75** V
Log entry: **2.9** V
